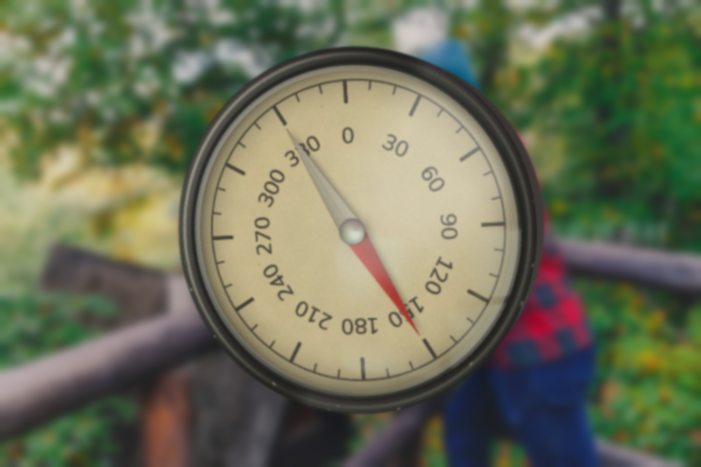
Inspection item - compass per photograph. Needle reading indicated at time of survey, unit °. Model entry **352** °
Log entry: **150** °
